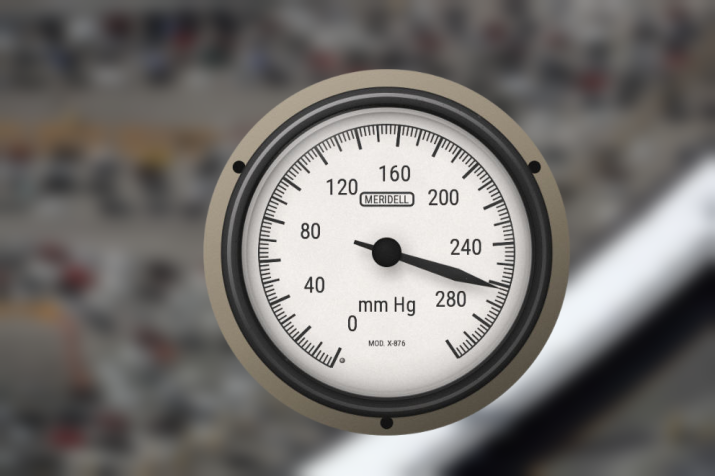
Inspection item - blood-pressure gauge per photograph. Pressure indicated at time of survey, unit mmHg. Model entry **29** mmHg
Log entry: **262** mmHg
